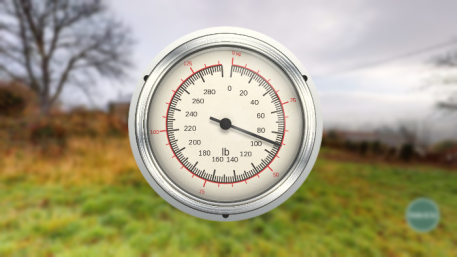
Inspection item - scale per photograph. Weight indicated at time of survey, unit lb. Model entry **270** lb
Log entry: **90** lb
